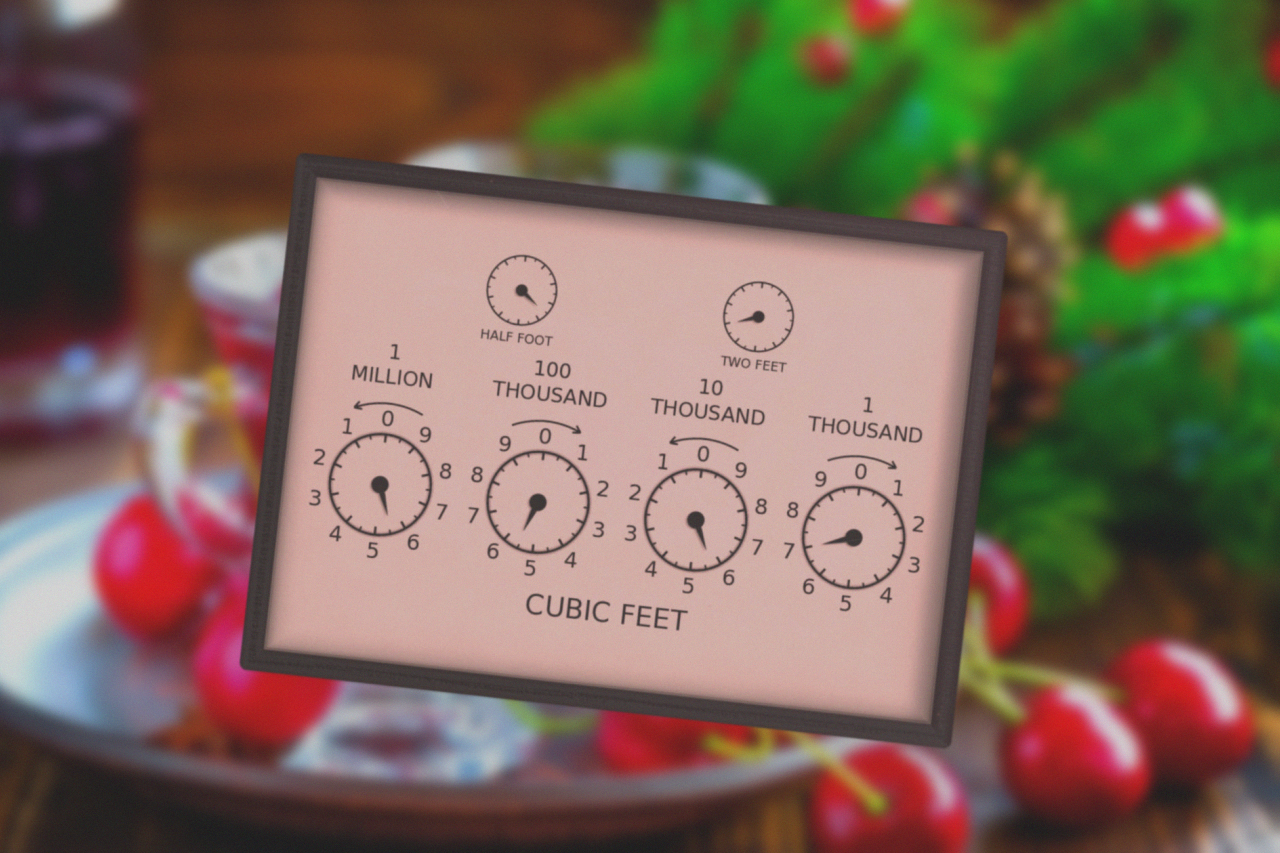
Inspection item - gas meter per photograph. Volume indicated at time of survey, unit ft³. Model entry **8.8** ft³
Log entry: **555700** ft³
